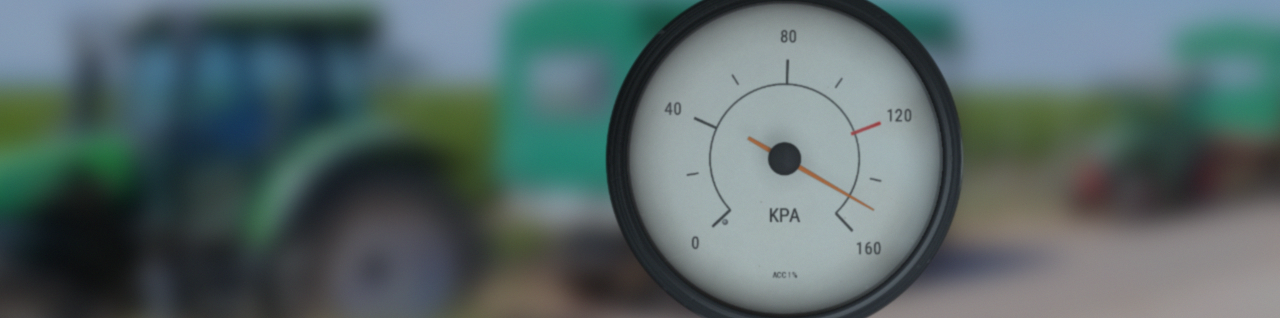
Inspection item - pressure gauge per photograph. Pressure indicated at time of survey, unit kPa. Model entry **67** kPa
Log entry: **150** kPa
